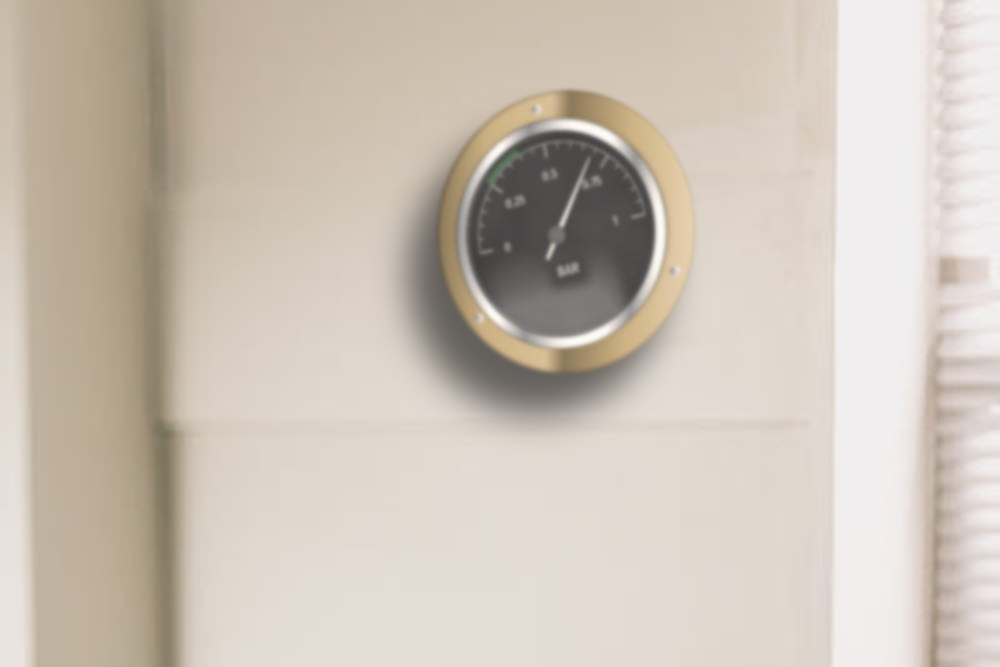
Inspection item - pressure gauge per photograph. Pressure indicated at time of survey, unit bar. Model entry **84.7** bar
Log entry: **0.7** bar
